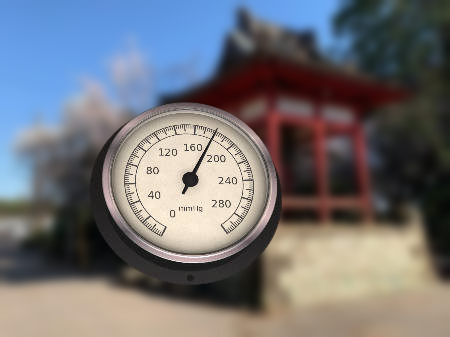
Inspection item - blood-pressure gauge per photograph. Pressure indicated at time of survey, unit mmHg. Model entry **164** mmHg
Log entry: **180** mmHg
